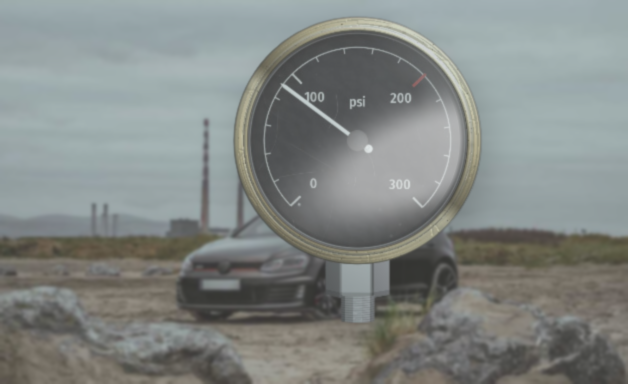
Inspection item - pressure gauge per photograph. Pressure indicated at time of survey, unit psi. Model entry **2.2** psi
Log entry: **90** psi
